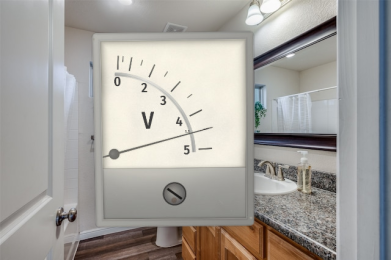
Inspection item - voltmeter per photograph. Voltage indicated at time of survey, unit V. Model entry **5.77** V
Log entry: **4.5** V
